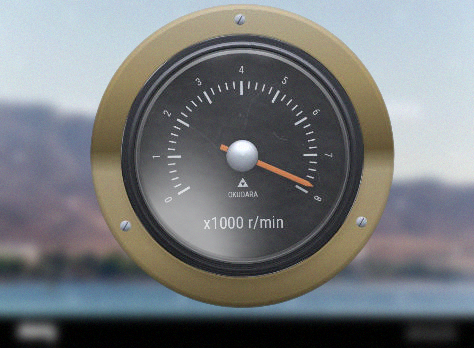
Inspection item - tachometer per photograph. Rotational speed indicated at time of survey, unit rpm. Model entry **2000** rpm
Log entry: **7800** rpm
